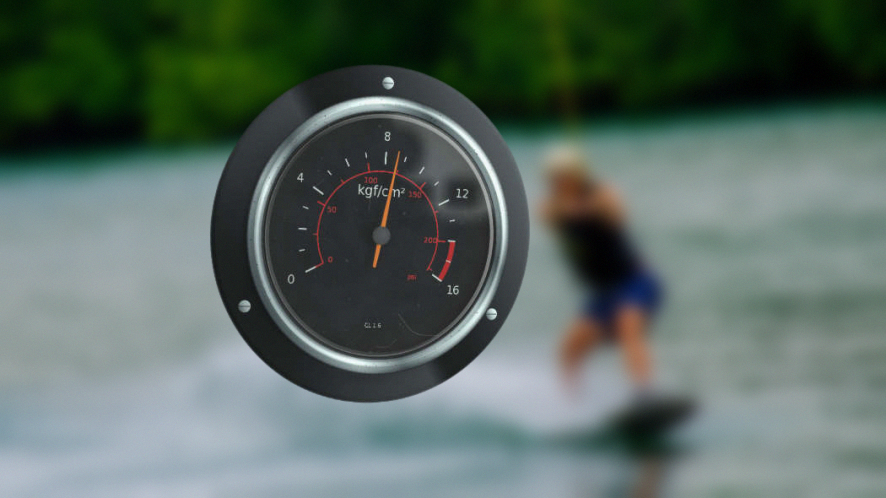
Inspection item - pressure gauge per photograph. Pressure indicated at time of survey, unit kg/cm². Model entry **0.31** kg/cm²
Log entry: **8.5** kg/cm²
